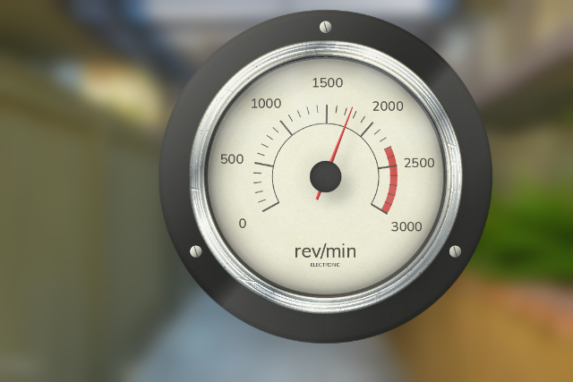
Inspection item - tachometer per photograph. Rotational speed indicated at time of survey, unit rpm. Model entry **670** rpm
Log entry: **1750** rpm
